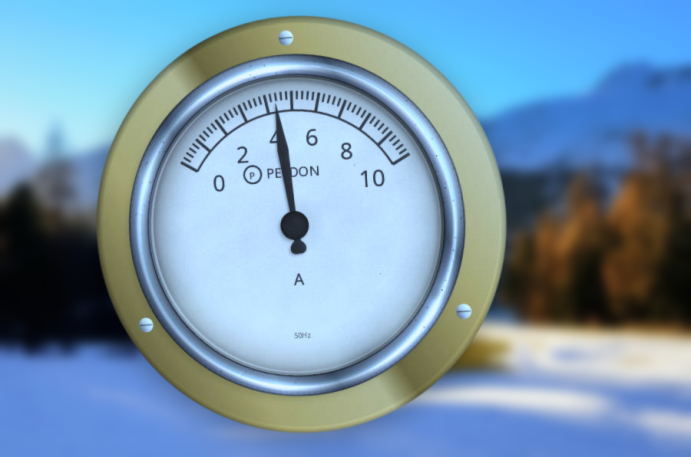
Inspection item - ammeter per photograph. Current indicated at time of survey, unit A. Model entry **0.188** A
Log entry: **4.4** A
